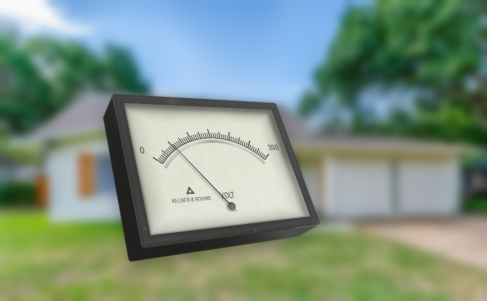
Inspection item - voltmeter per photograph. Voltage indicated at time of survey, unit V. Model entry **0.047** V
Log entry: **50** V
